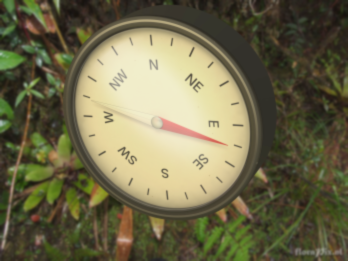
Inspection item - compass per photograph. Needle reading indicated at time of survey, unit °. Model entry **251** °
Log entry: **105** °
